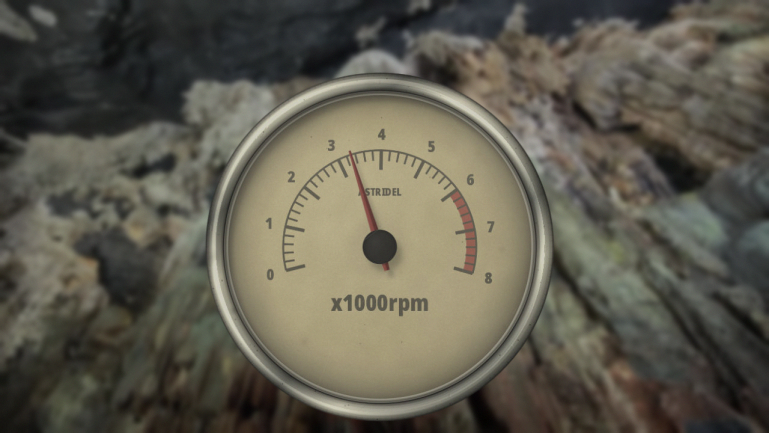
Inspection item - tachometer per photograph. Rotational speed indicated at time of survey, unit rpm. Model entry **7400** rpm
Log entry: **3300** rpm
